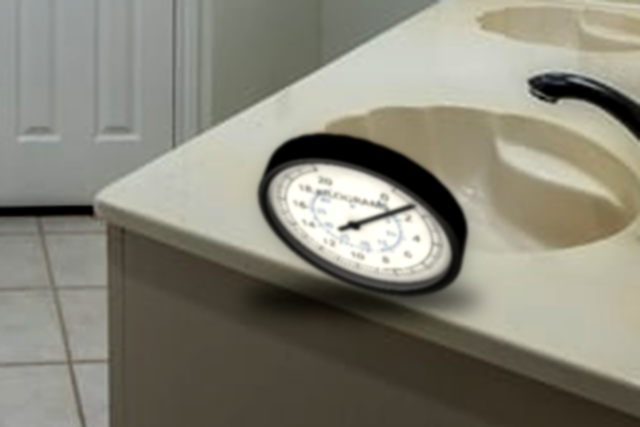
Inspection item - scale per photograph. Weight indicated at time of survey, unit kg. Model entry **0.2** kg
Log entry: **1** kg
